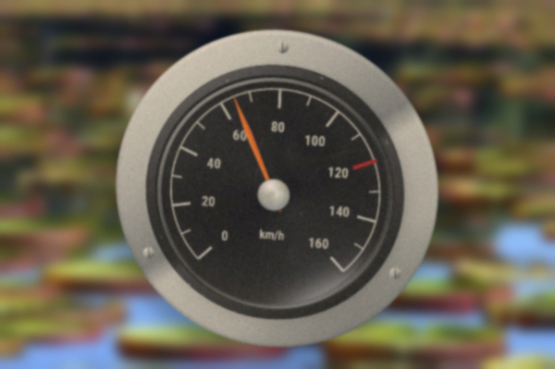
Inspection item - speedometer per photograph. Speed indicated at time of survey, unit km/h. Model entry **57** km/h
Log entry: **65** km/h
